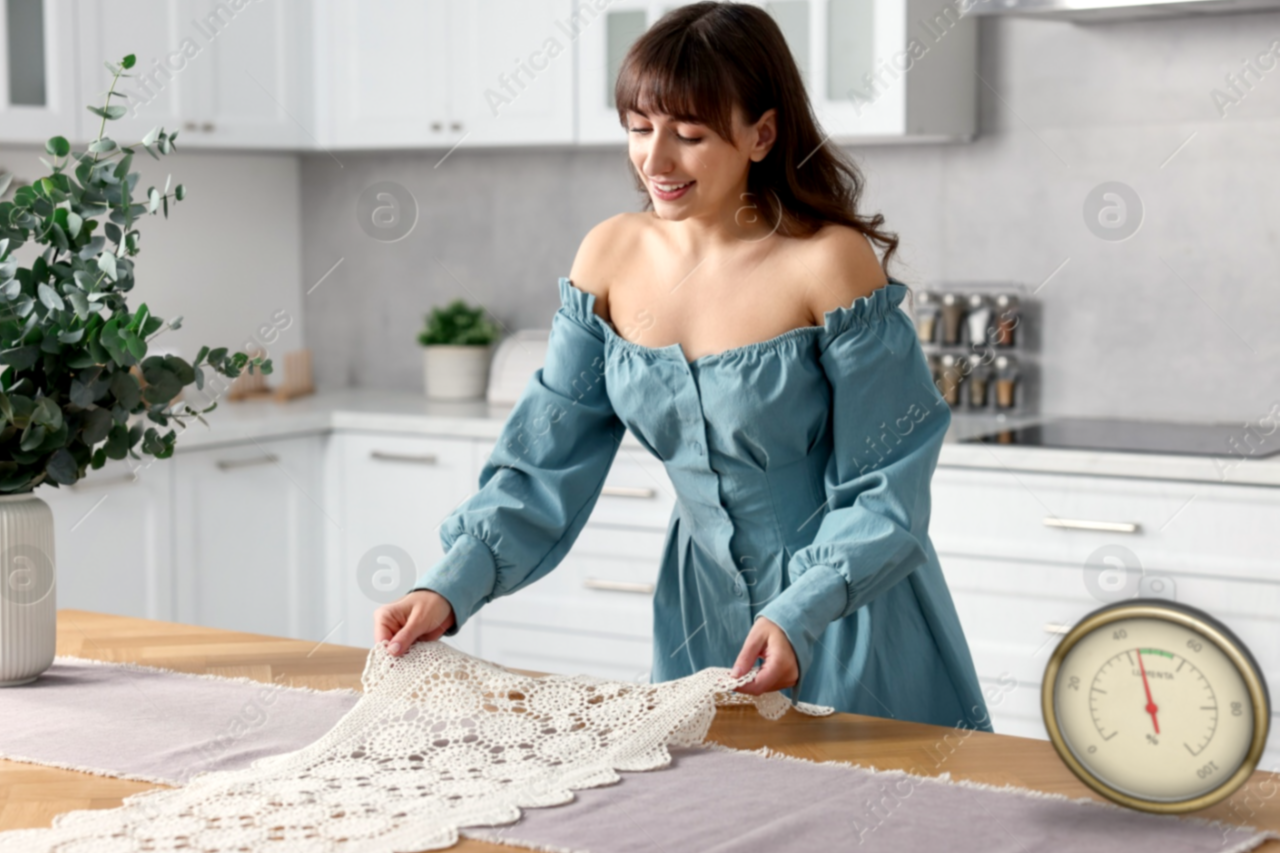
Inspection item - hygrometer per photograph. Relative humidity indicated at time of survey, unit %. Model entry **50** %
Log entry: **44** %
